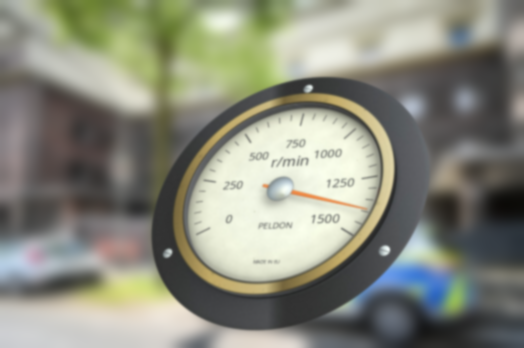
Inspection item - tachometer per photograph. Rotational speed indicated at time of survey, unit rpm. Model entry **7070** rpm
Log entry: **1400** rpm
